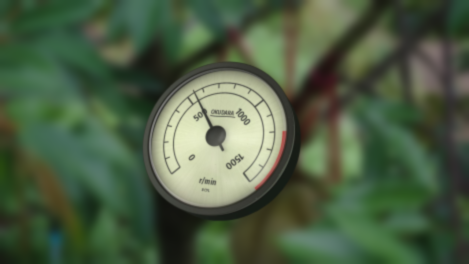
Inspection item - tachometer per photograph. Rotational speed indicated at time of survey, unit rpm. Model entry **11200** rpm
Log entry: **550** rpm
